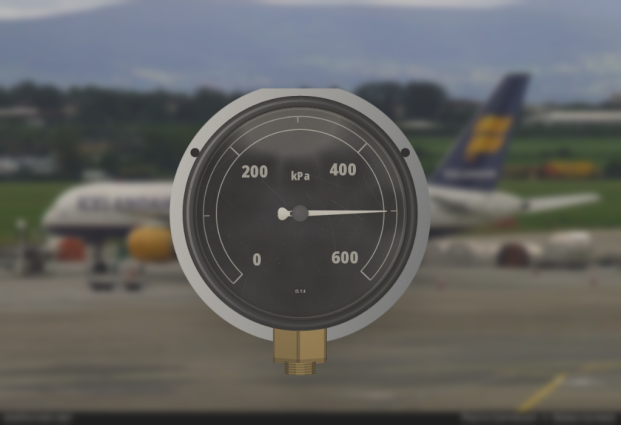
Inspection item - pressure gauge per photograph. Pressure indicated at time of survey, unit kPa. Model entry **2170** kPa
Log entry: **500** kPa
